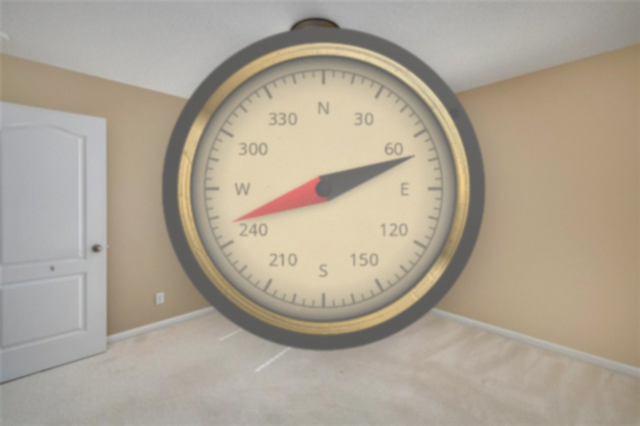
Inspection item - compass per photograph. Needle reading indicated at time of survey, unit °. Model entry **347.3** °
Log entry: **250** °
